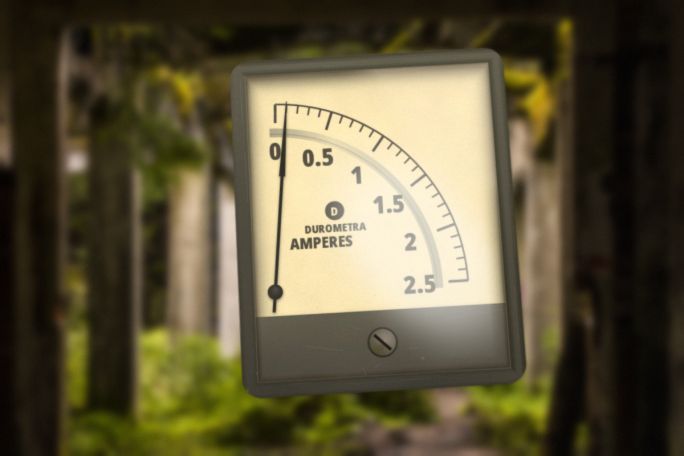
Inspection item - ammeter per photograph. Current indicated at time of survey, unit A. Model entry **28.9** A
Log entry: **0.1** A
